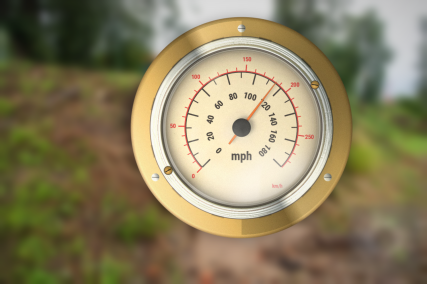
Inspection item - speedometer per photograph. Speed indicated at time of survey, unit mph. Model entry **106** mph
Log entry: **115** mph
